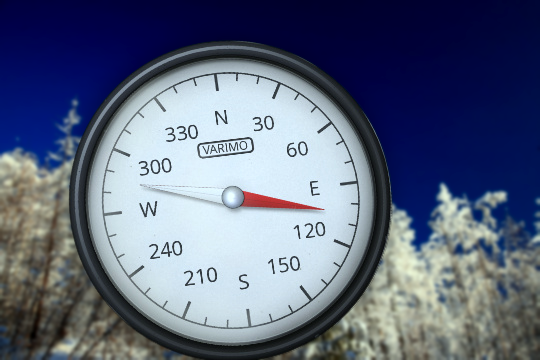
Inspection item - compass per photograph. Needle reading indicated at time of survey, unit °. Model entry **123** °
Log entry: **105** °
